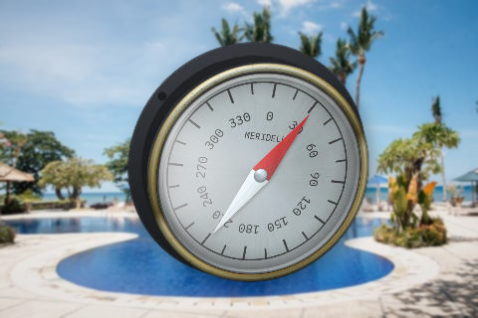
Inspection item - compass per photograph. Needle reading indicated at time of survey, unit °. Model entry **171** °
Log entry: **30** °
